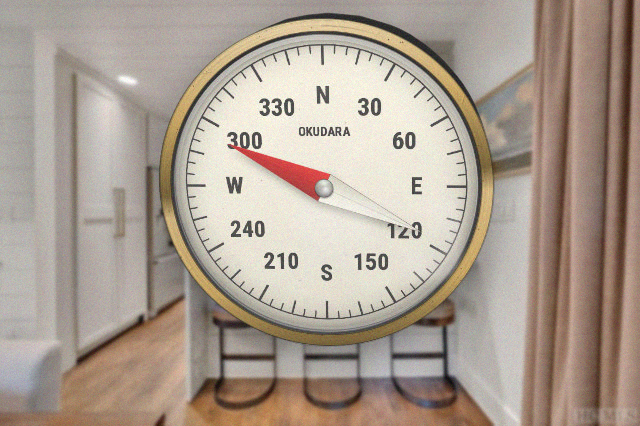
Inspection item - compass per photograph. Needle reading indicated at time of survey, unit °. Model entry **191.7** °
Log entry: **295** °
